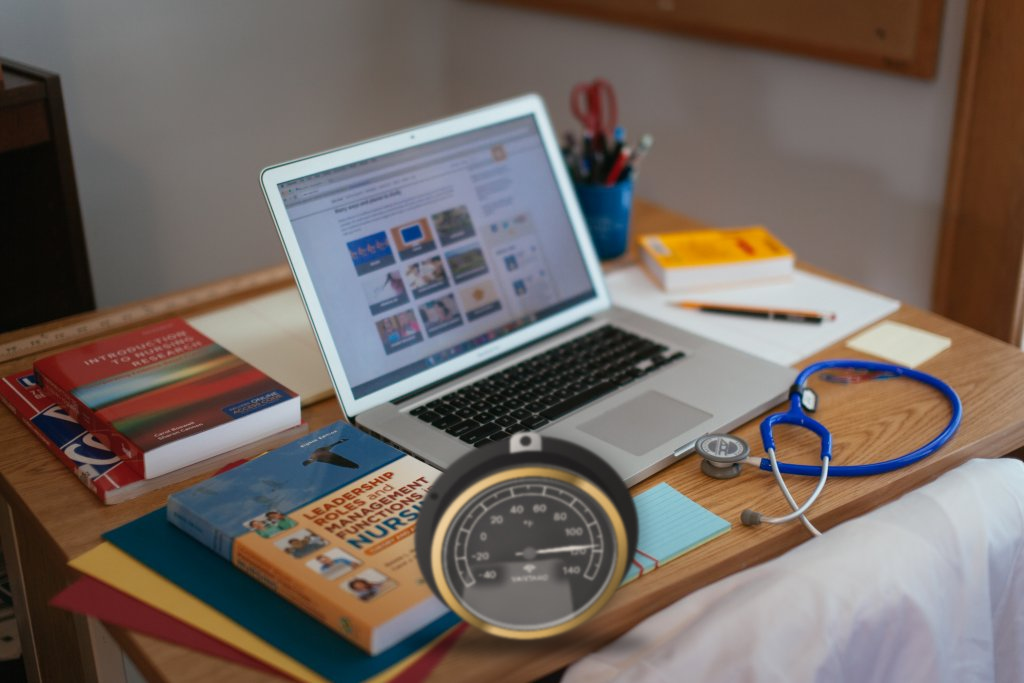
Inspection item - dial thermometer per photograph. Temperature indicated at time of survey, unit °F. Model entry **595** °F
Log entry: **115** °F
